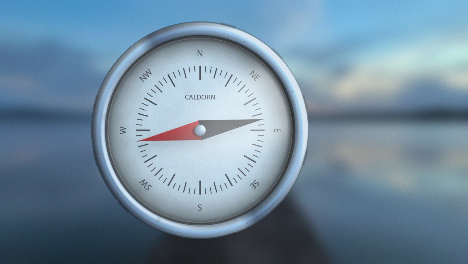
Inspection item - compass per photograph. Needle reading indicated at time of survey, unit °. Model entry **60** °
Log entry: **260** °
